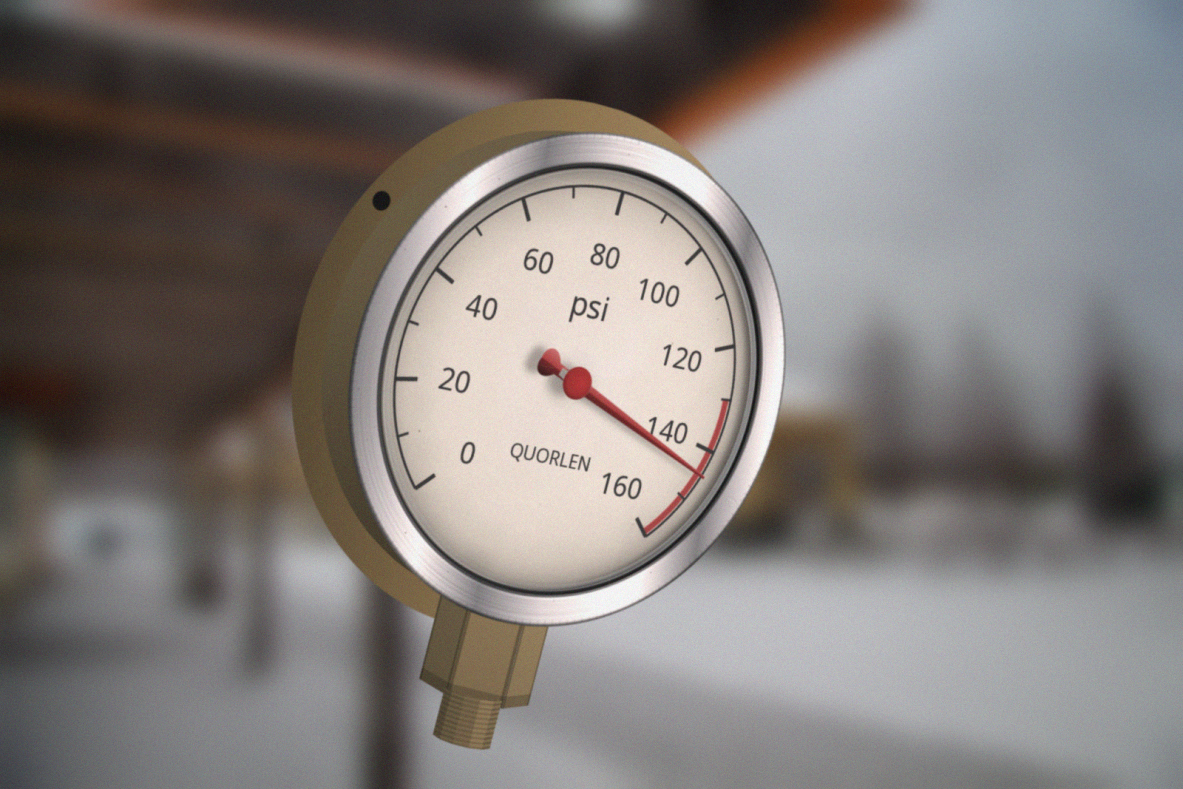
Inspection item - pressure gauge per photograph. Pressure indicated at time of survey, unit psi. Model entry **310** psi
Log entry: **145** psi
